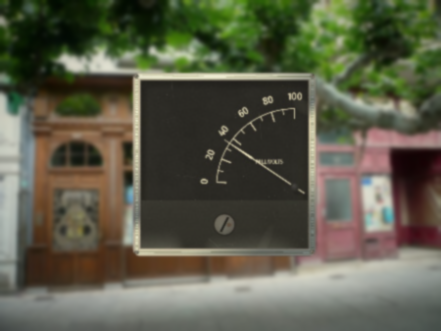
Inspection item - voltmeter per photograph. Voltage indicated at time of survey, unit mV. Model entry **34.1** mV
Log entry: **35** mV
